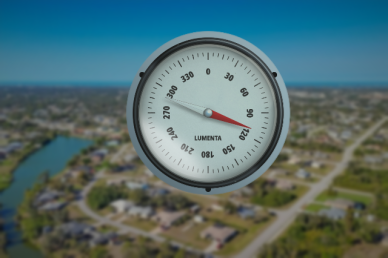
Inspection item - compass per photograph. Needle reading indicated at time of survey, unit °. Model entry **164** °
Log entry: **110** °
